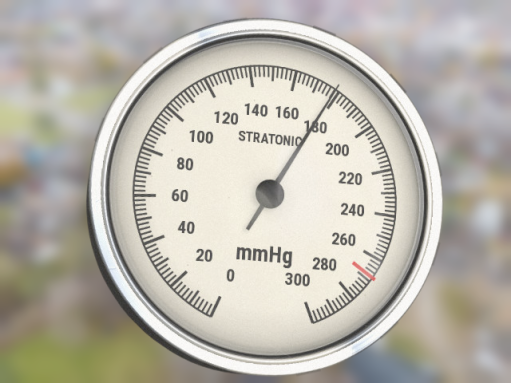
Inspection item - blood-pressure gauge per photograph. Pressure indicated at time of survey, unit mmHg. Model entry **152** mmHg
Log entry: **178** mmHg
